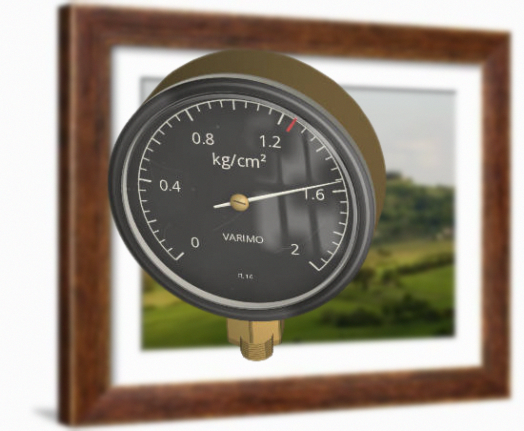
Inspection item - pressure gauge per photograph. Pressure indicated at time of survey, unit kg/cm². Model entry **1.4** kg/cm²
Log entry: **1.55** kg/cm²
